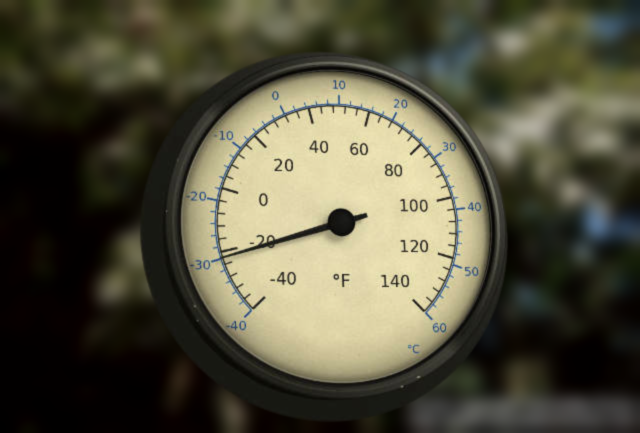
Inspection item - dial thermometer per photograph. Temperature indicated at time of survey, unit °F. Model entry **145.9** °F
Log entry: **-22** °F
